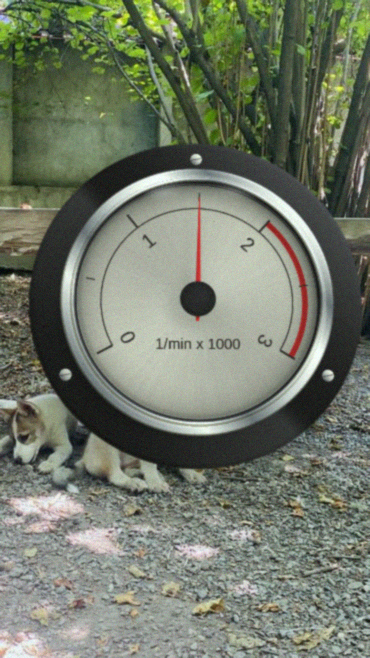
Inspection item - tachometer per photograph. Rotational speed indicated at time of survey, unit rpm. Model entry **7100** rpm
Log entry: **1500** rpm
